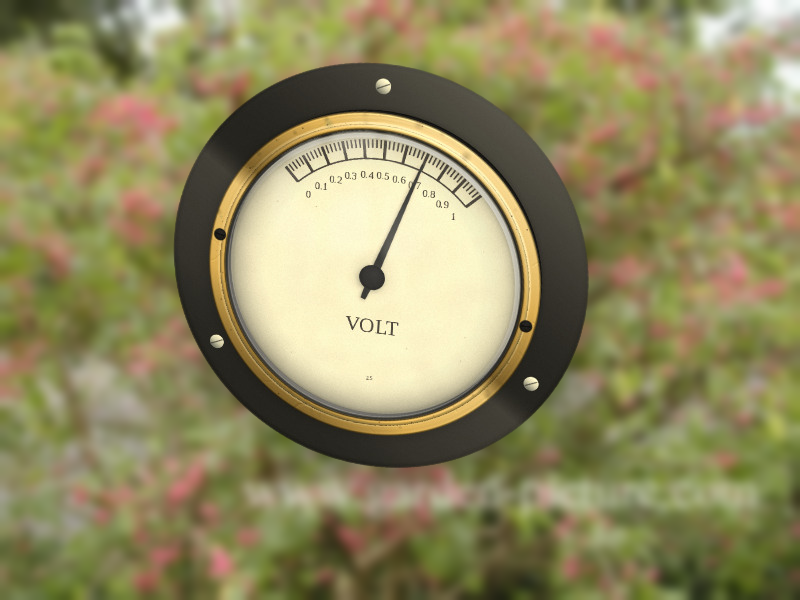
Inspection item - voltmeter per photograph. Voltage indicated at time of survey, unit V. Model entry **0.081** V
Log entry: **0.7** V
